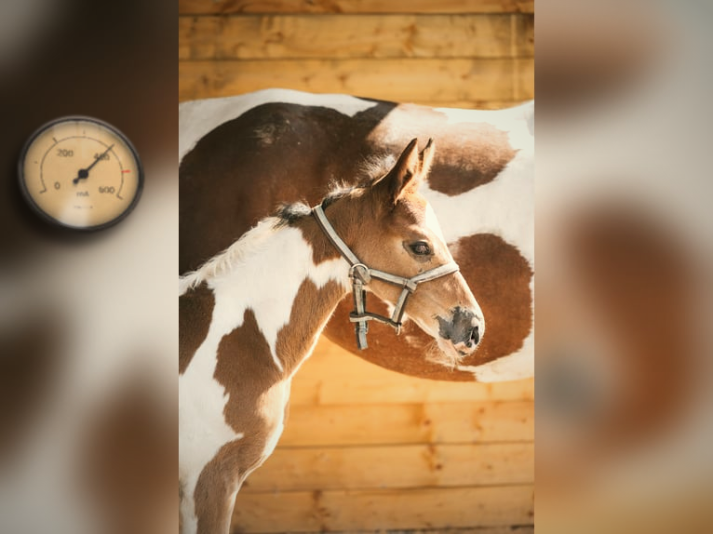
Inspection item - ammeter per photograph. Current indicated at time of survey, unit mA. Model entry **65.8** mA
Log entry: **400** mA
